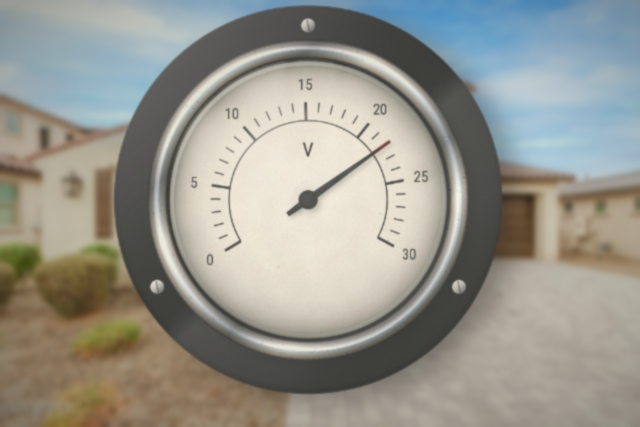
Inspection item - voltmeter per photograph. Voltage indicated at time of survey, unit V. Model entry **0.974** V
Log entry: **22** V
